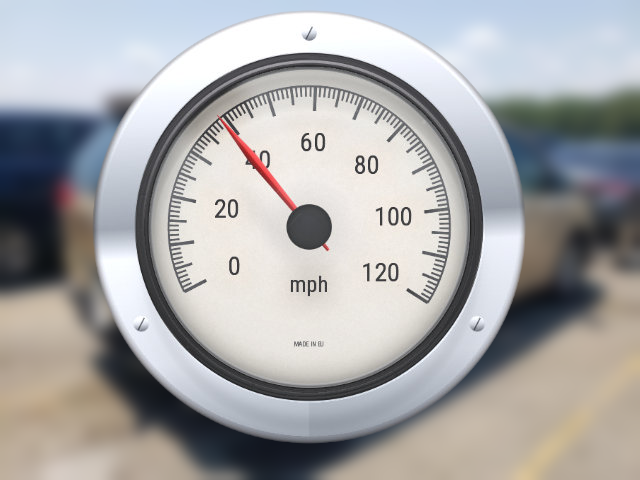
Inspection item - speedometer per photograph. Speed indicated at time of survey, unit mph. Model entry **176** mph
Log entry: **39** mph
